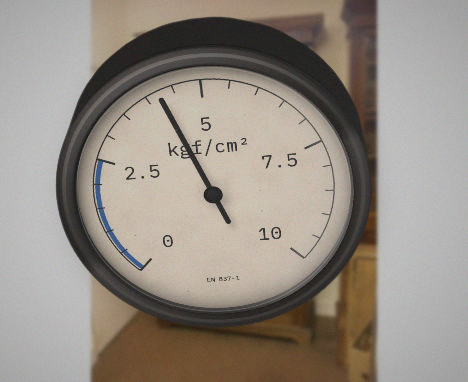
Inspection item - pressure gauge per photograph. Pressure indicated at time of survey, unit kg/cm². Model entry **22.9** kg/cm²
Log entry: **4.25** kg/cm²
